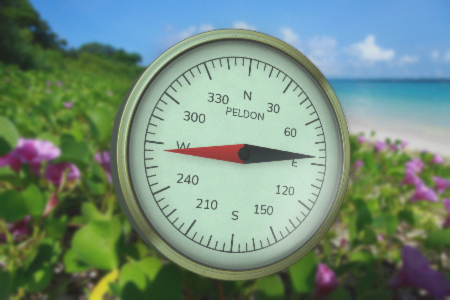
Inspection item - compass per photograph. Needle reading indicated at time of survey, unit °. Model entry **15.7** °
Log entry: **265** °
